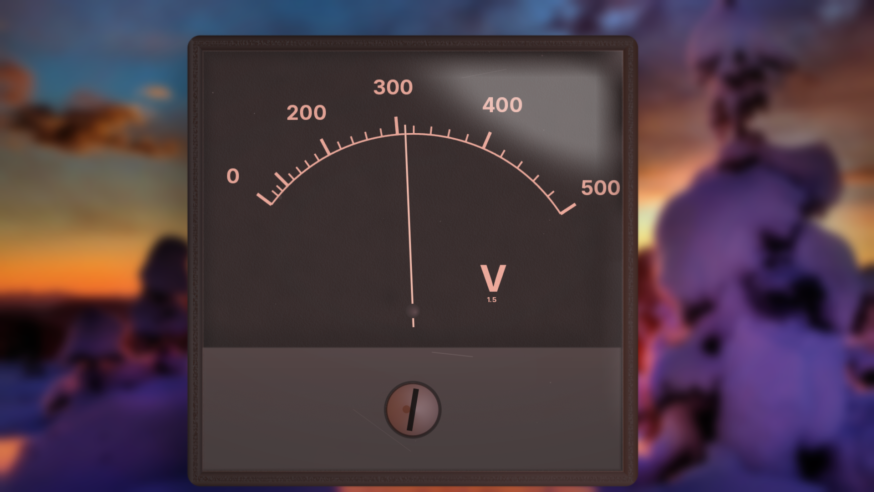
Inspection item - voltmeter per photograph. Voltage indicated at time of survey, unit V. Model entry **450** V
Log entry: **310** V
